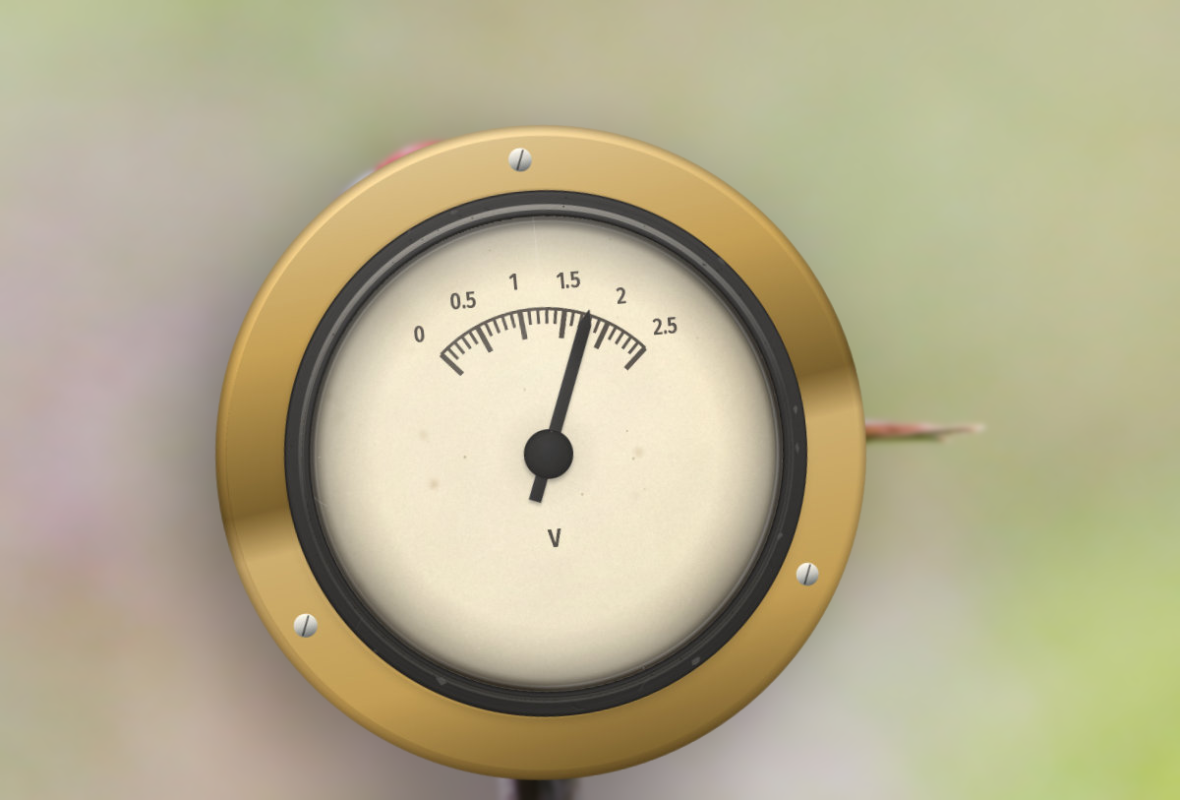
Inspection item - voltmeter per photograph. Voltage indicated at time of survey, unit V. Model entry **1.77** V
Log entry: **1.75** V
